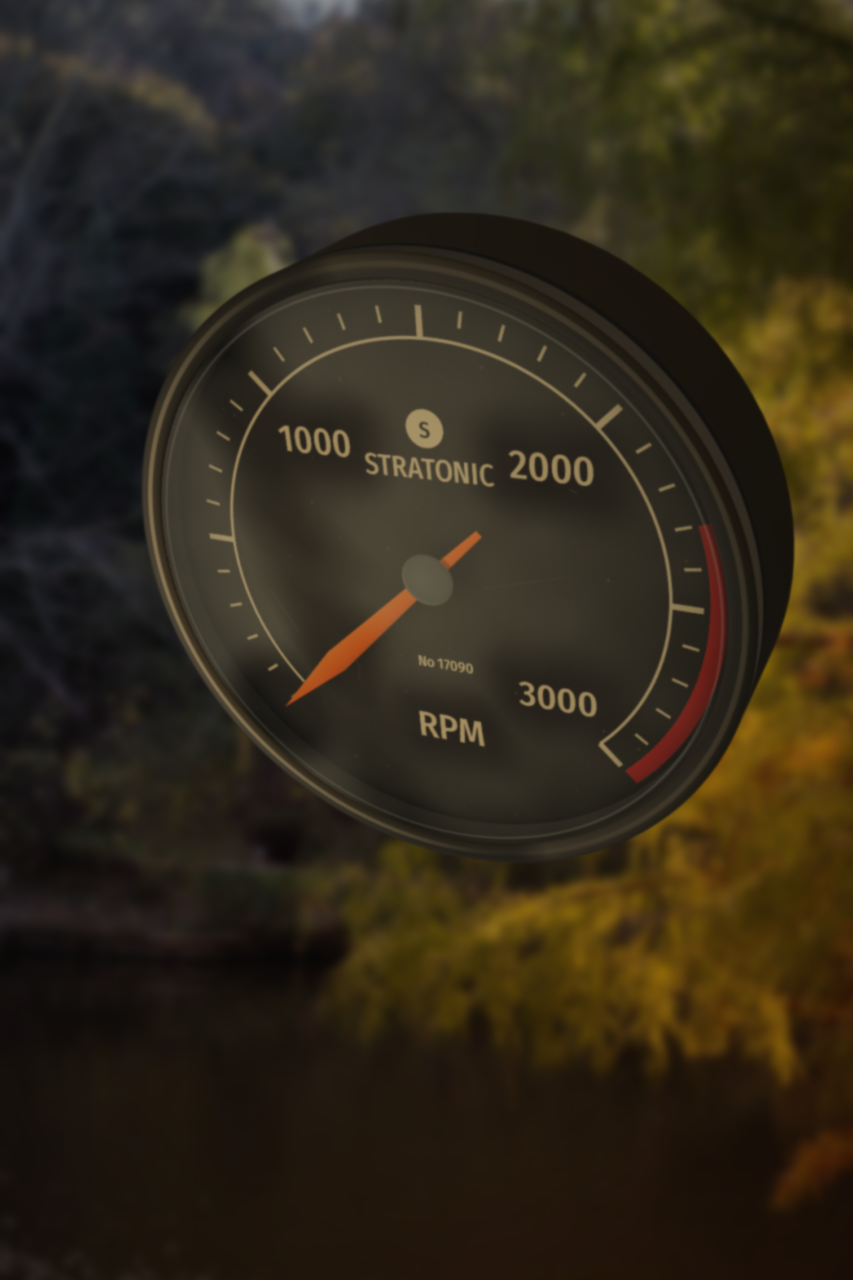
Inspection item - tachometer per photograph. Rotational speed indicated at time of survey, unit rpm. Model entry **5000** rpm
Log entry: **0** rpm
